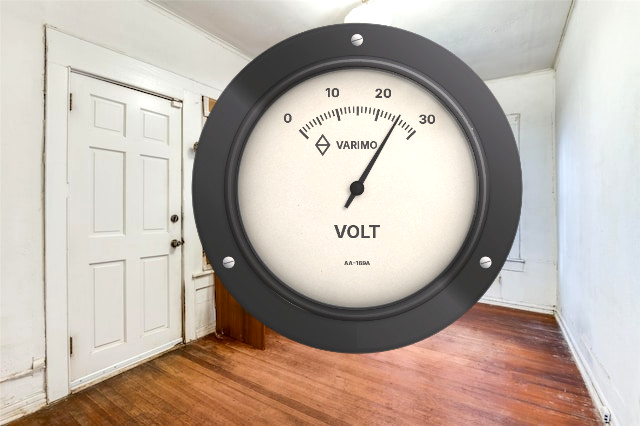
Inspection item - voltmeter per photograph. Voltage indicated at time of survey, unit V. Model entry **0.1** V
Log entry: **25** V
